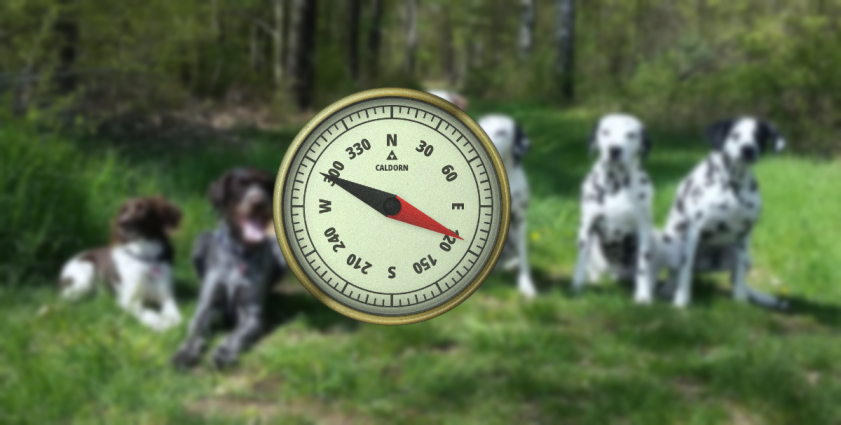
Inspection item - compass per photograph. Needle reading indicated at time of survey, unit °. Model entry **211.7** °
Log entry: **115** °
